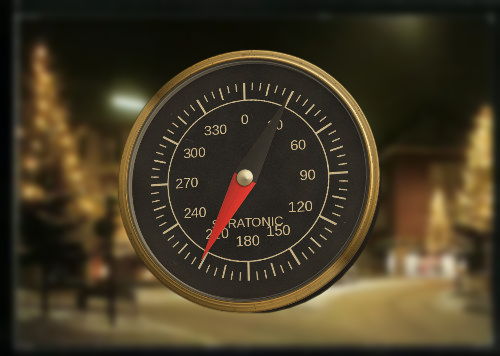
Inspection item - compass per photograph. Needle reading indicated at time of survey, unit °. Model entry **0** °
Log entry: **210** °
